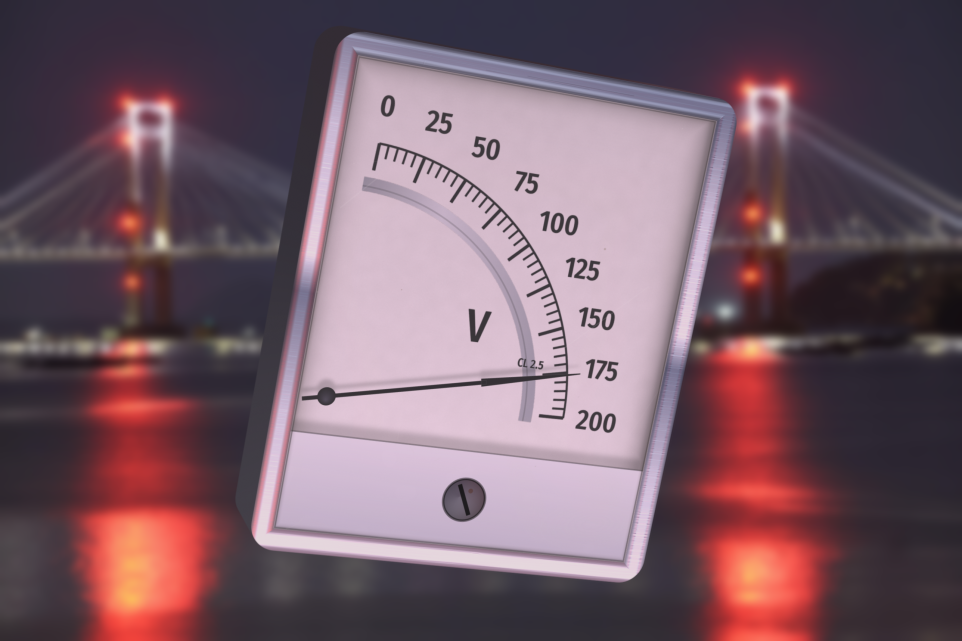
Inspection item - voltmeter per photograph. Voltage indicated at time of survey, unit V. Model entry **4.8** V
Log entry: **175** V
